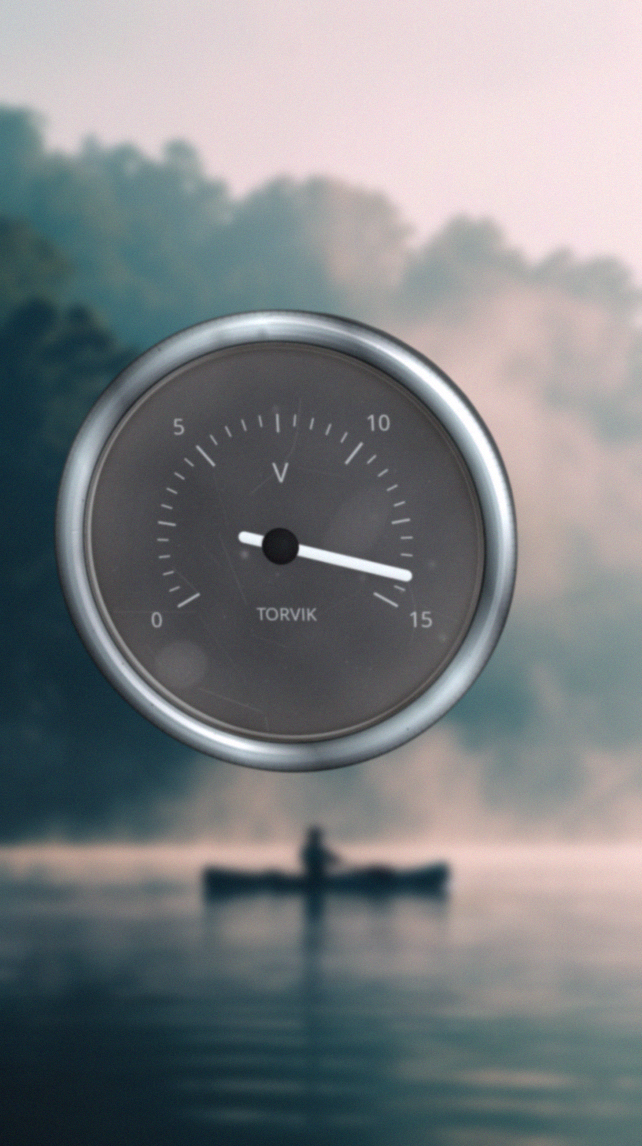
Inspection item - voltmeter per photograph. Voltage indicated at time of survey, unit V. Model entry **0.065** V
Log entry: **14** V
